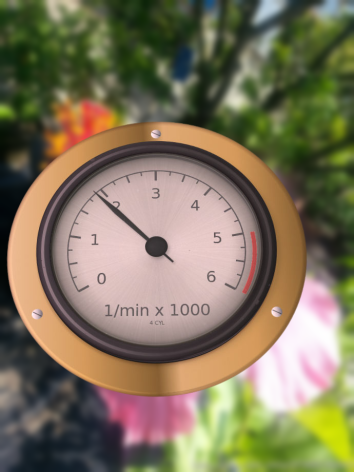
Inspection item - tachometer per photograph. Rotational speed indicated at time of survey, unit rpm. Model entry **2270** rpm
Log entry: **1875** rpm
